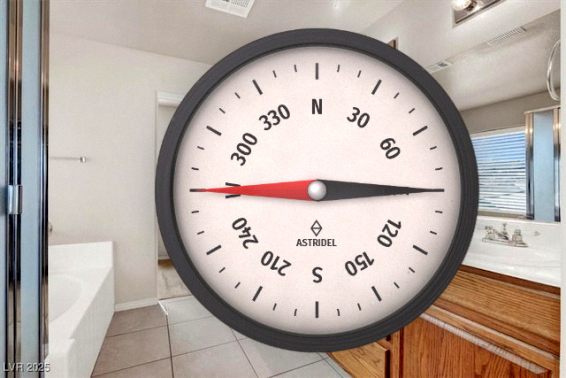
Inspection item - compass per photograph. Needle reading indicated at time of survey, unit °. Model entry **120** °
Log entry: **270** °
